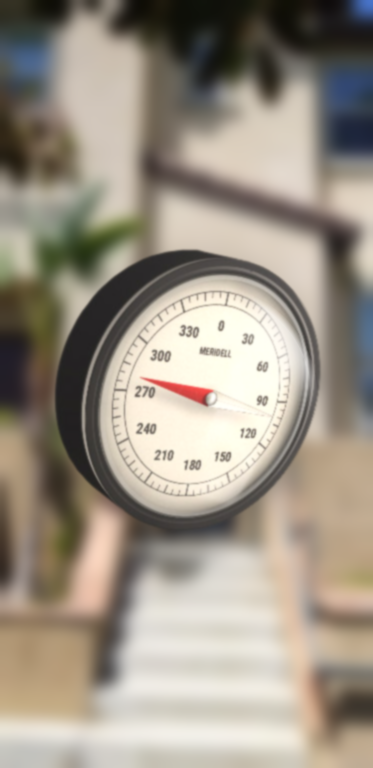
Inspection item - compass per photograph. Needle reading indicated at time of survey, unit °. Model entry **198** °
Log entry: **280** °
